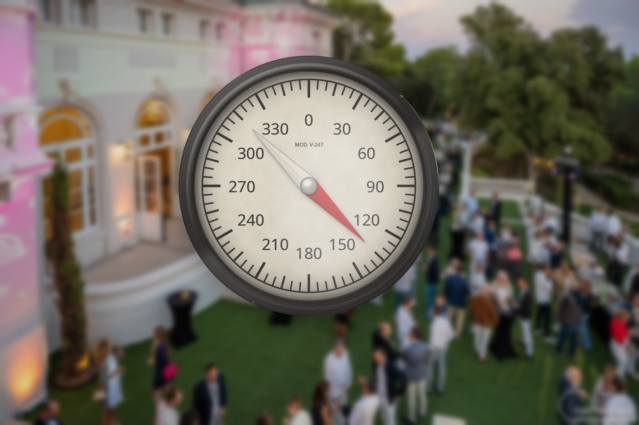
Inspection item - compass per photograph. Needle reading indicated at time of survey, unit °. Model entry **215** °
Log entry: **135** °
